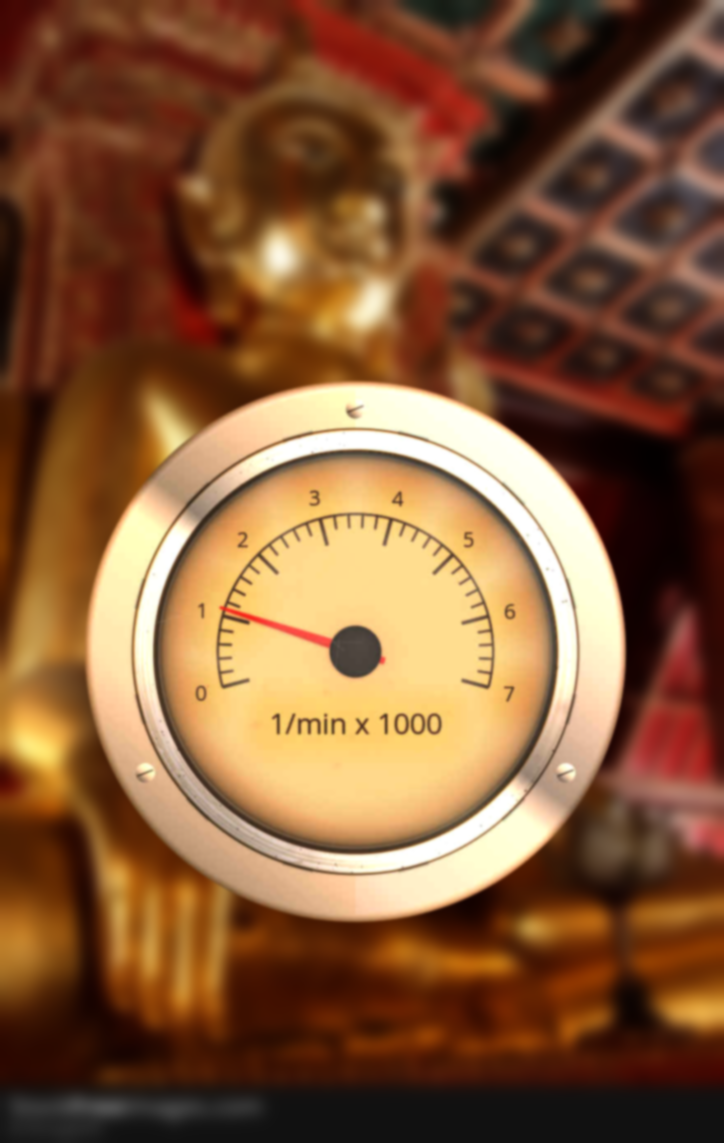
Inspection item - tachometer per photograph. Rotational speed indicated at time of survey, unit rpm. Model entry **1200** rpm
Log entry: **1100** rpm
